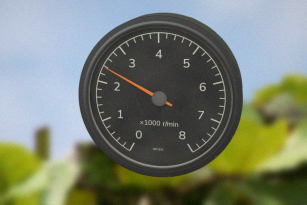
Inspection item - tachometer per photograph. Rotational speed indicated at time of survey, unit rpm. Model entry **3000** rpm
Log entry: **2400** rpm
